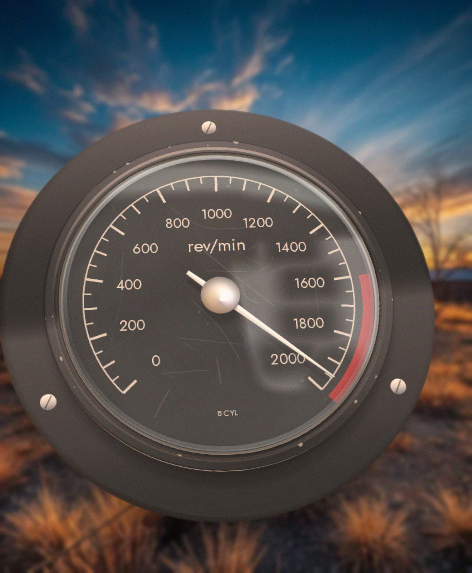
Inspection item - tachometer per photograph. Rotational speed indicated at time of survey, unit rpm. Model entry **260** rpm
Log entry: **1950** rpm
